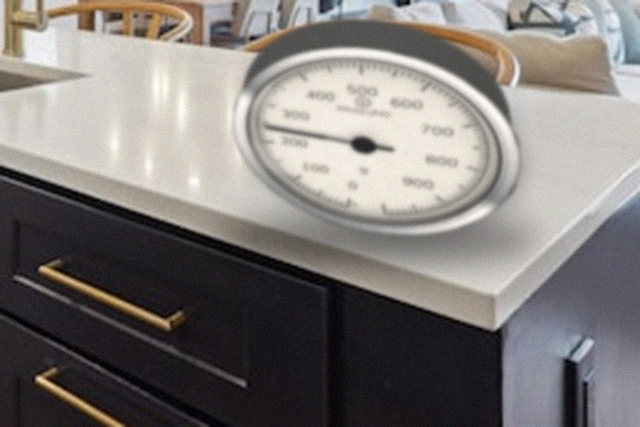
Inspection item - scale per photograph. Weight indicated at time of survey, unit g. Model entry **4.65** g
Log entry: **250** g
